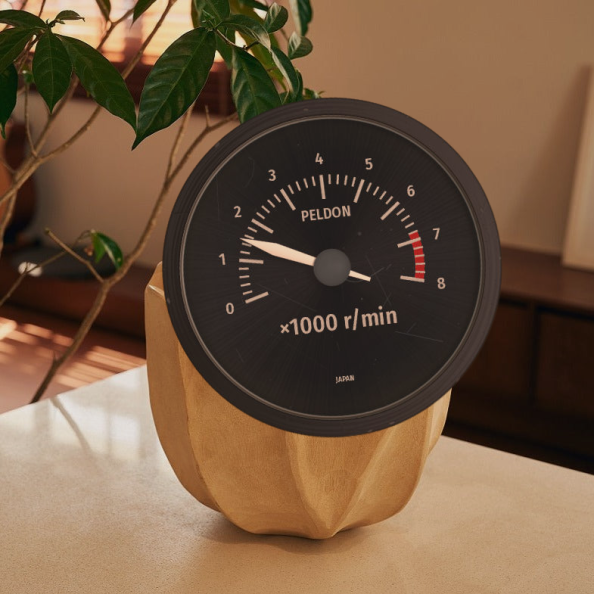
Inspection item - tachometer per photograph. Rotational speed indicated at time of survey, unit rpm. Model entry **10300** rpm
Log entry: **1500** rpm
